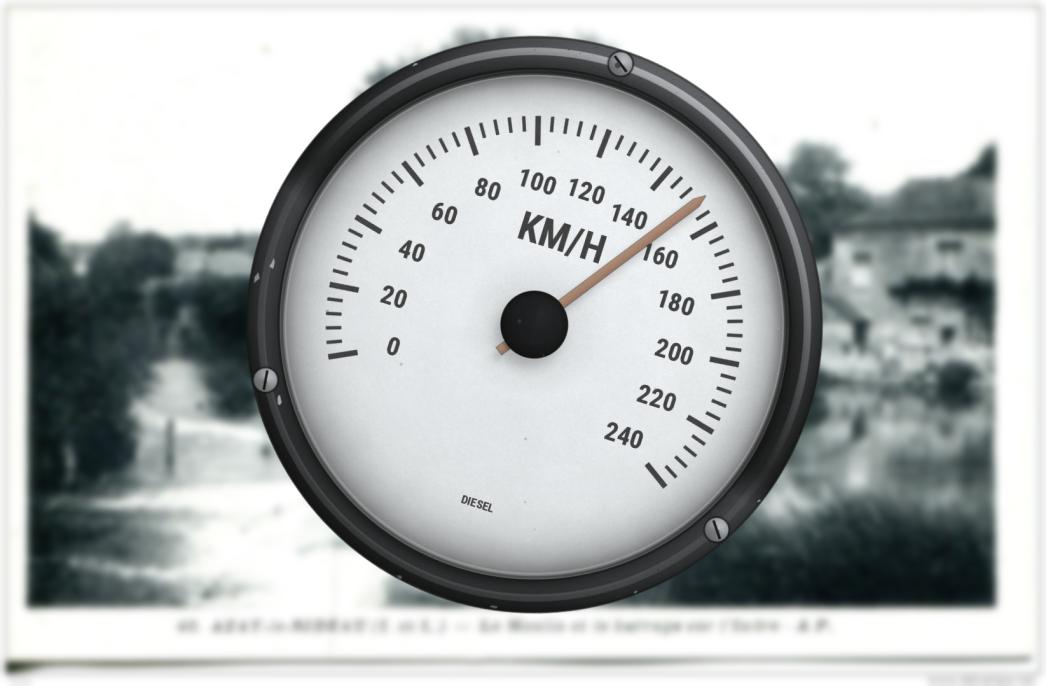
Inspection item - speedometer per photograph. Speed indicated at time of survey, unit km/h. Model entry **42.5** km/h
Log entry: **152** km/h
